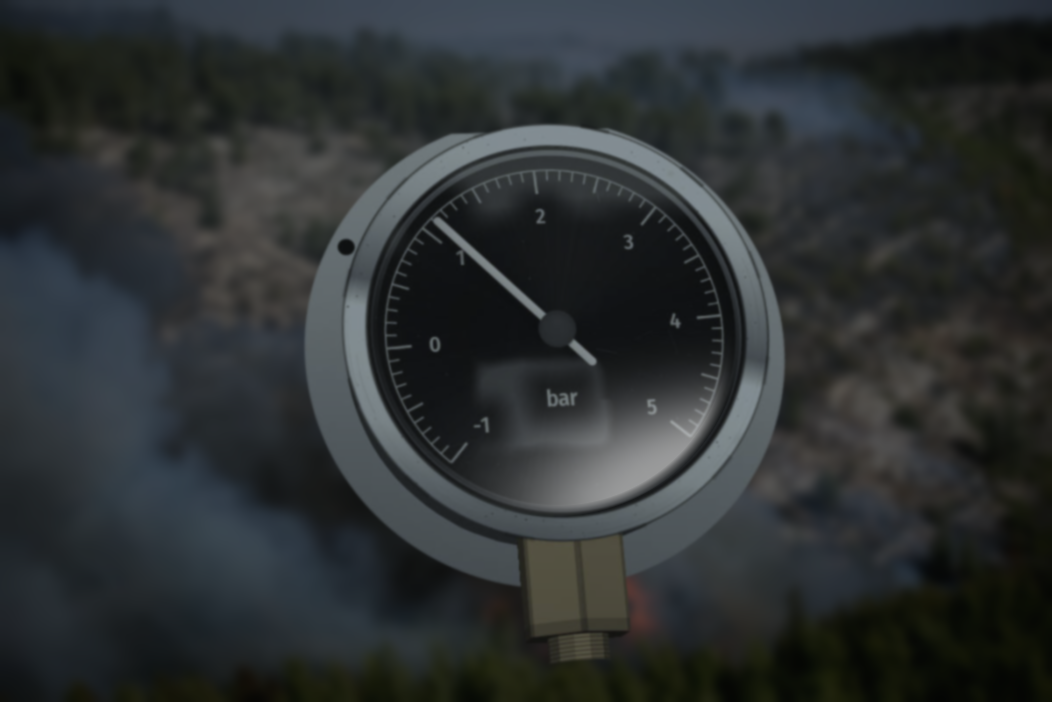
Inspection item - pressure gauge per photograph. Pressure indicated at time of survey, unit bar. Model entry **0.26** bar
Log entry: **1.1** bar
